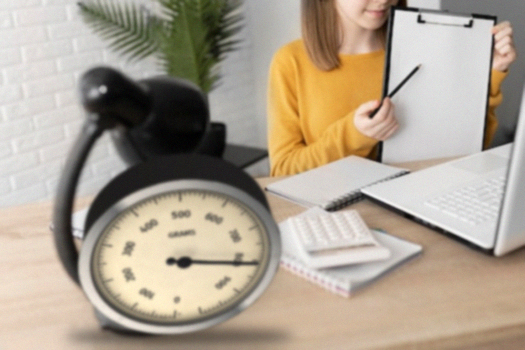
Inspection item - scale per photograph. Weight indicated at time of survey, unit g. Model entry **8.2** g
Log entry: **800** g
